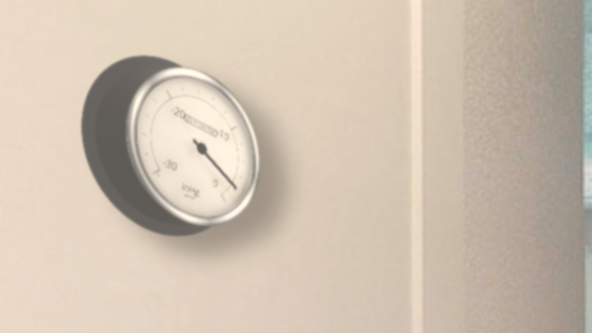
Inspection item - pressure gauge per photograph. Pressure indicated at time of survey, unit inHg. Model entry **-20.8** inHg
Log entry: **-2** inHg
